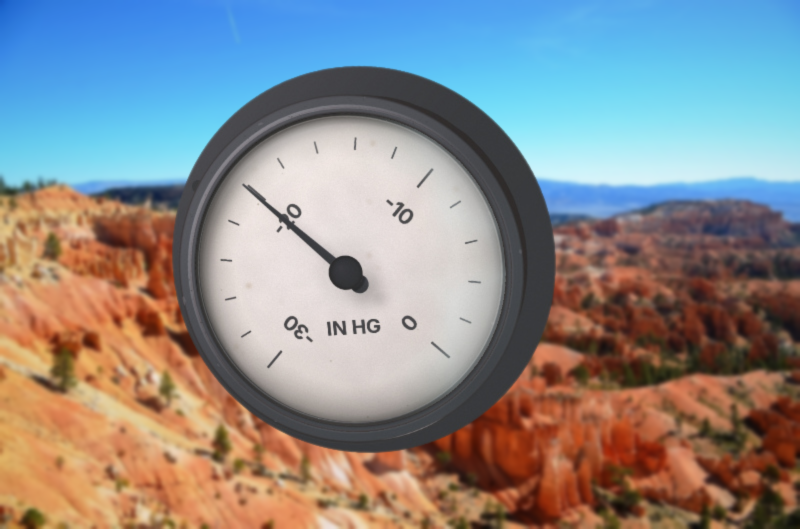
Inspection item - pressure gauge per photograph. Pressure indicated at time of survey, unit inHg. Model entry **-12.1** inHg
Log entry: **-20** inHg
